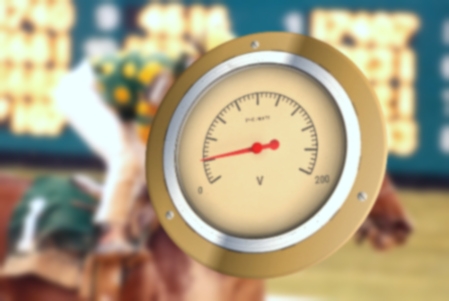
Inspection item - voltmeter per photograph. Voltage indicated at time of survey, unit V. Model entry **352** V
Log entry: **20** V
